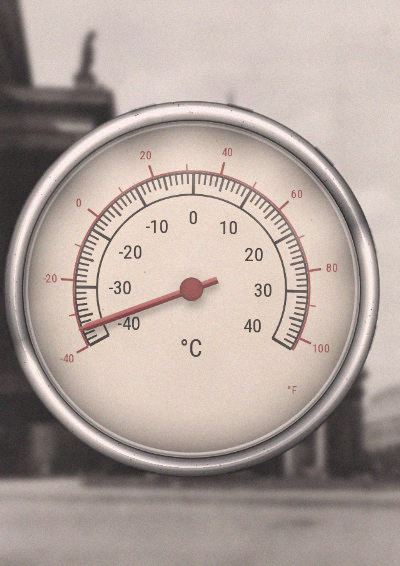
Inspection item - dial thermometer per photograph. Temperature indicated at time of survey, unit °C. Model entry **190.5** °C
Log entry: **-37** °C
